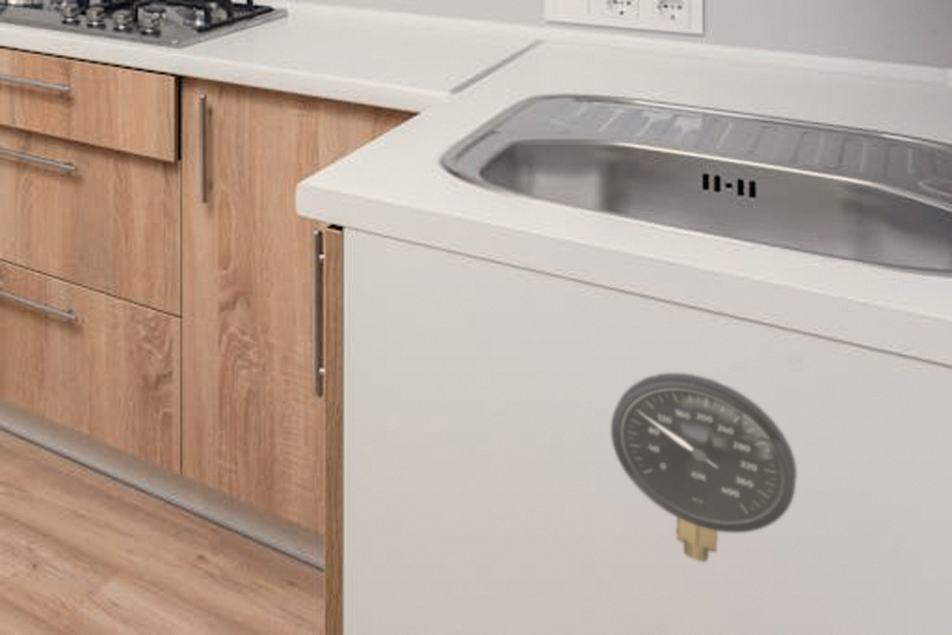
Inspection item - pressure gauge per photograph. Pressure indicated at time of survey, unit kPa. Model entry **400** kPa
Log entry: **100** kPa
